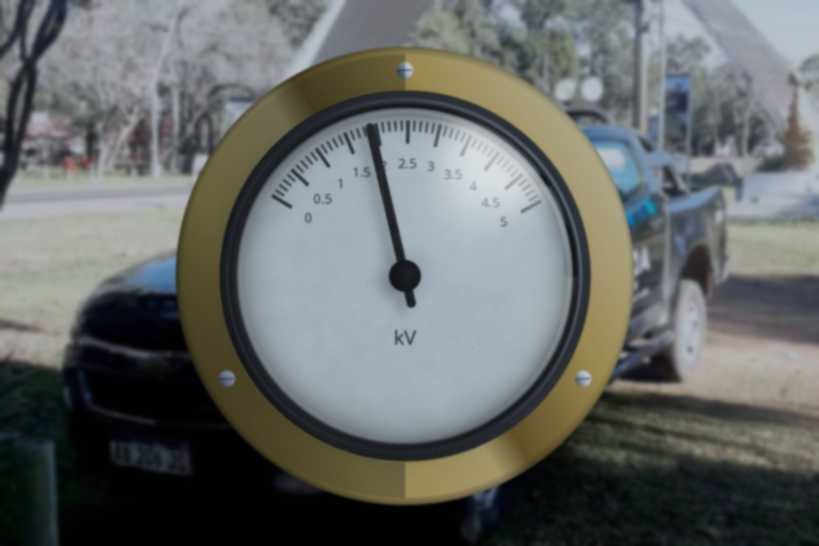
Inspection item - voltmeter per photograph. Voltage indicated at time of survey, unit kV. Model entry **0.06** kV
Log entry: **1.9** kV
